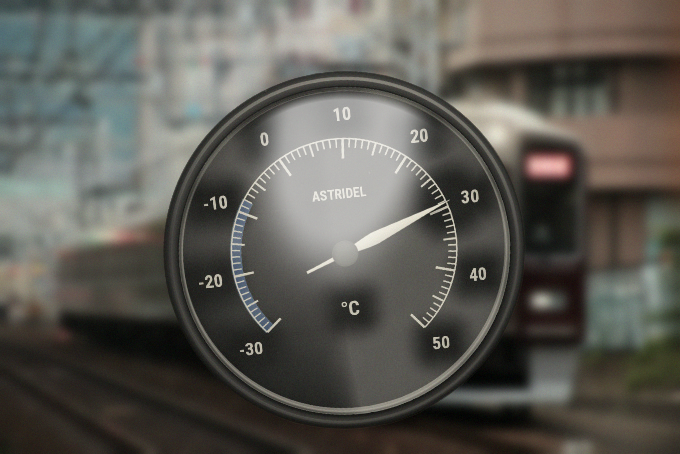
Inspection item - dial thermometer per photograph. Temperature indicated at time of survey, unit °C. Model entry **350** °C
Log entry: **29** °C
